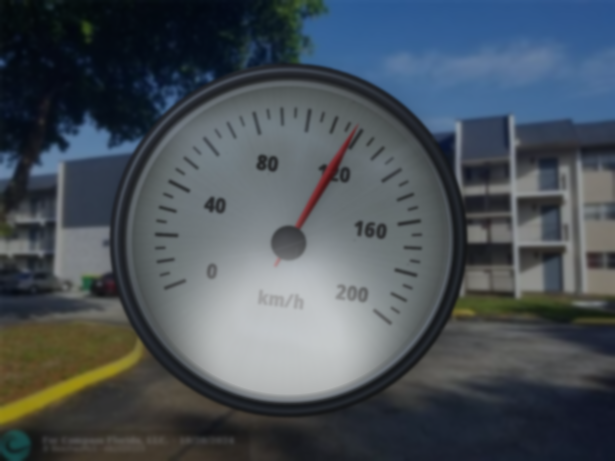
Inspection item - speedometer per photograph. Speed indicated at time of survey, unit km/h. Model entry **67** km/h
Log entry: **117.5** km/h
